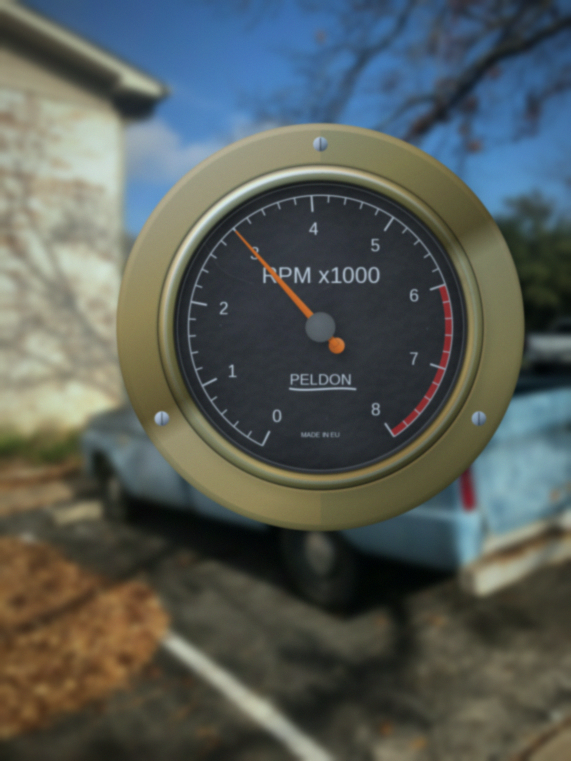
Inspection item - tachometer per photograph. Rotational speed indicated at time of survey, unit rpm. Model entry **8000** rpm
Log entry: **3000** rpm
